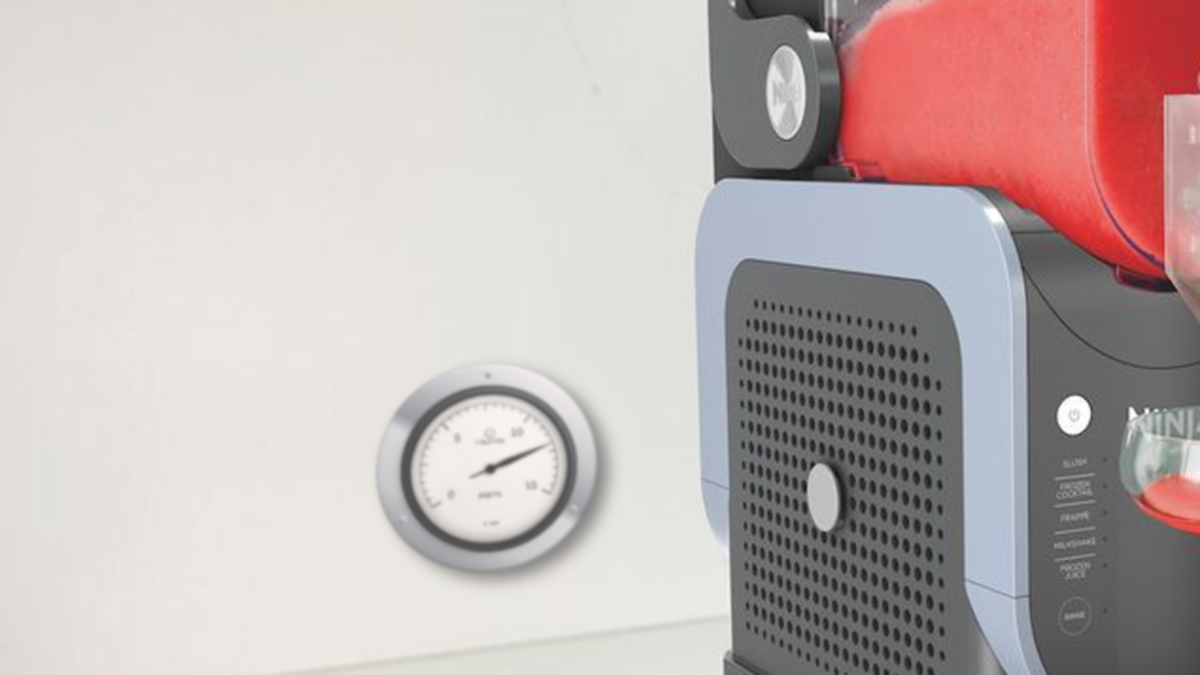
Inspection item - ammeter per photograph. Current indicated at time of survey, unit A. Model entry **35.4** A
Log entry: **12** A
